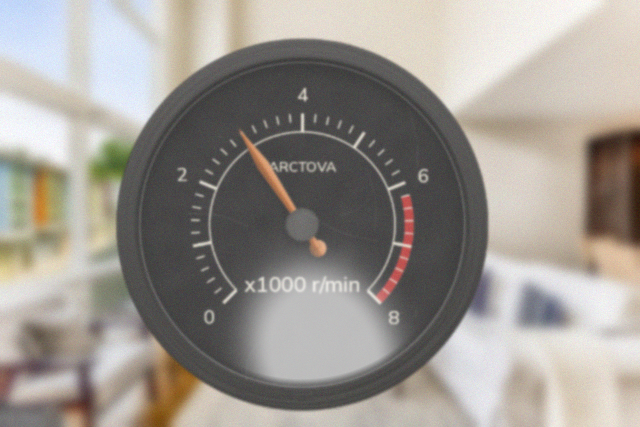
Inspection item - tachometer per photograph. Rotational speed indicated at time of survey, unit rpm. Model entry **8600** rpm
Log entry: **3000** rpm
